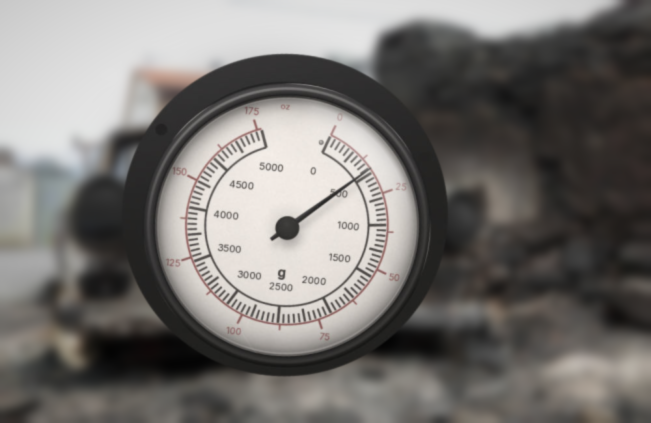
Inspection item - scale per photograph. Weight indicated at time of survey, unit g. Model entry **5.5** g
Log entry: **450** g
